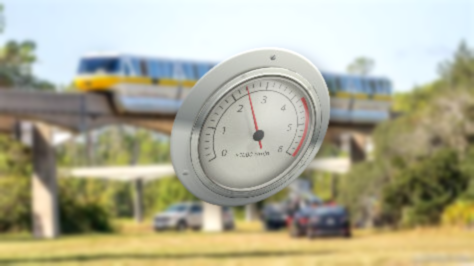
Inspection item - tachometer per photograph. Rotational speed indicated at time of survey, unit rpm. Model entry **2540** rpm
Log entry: **2400** rpm
